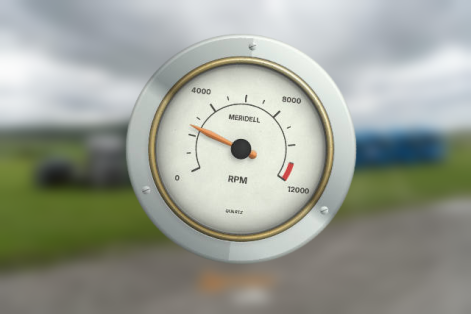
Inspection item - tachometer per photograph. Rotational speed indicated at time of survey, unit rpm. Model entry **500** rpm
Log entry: **2500** rpm
